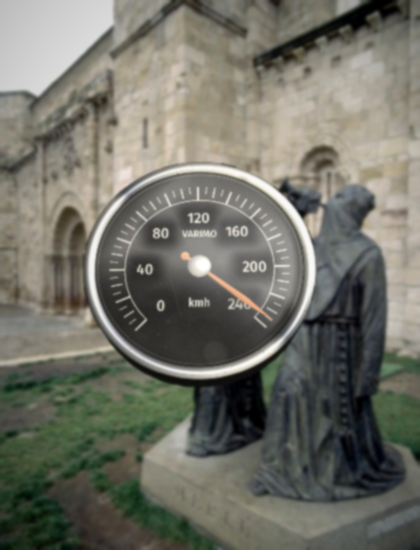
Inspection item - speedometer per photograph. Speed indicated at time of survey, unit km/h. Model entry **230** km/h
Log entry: **235** km/h
